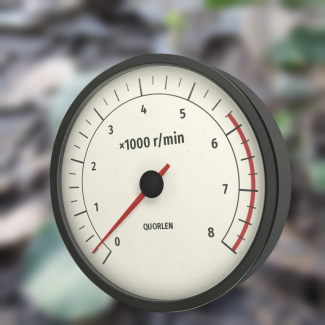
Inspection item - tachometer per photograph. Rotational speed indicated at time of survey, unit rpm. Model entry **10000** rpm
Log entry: **250** rpm
